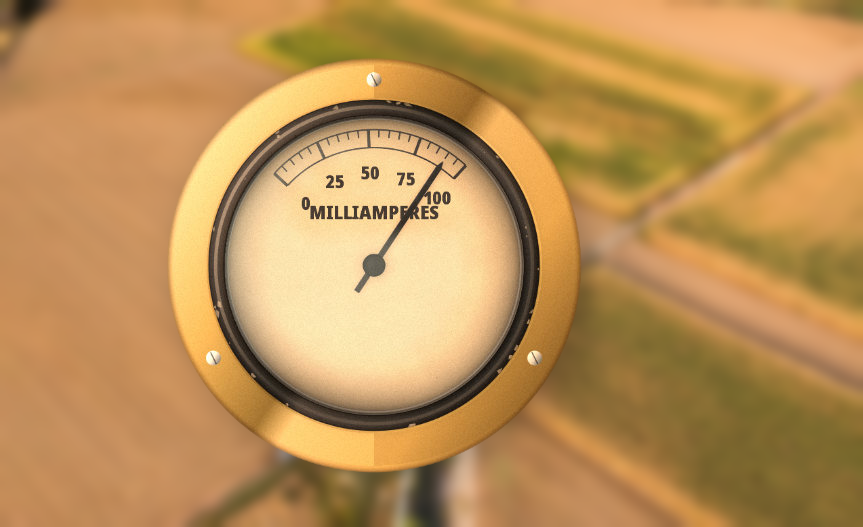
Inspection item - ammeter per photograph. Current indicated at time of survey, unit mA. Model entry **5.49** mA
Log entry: **90** mA
